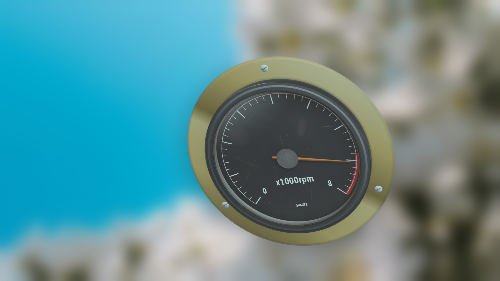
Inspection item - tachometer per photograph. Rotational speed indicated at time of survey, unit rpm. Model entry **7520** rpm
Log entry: **7000** rpm
